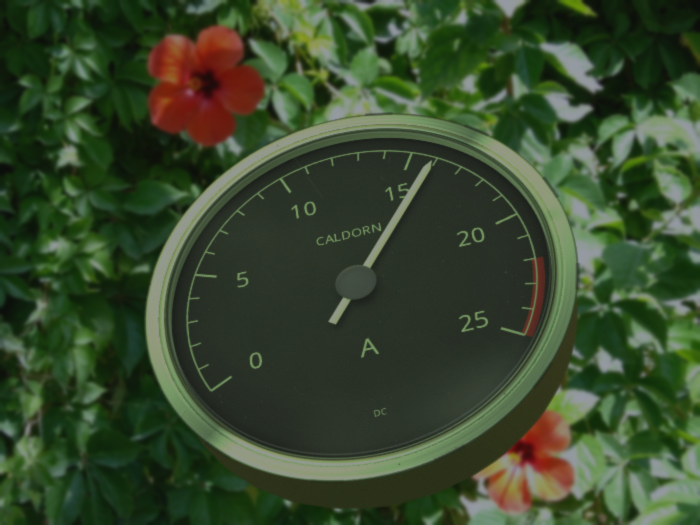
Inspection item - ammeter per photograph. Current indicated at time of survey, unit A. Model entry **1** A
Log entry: **16** A
